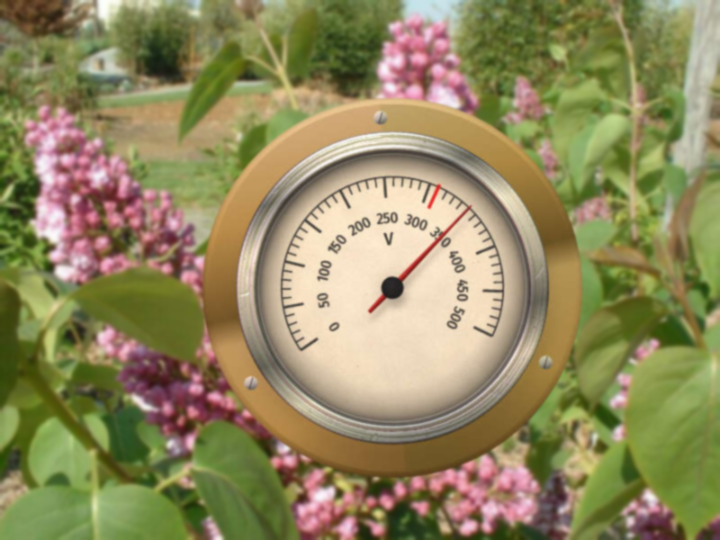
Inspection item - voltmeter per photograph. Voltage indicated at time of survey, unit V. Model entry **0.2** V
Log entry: **350** V
